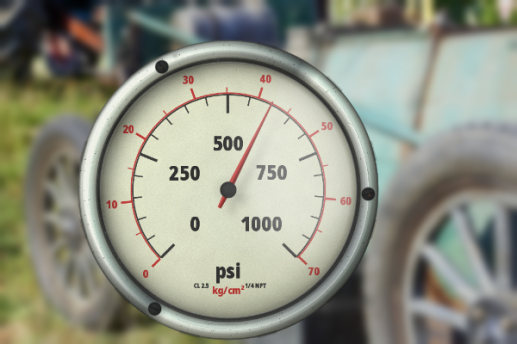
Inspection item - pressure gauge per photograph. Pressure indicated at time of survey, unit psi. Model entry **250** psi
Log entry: **600** psi
